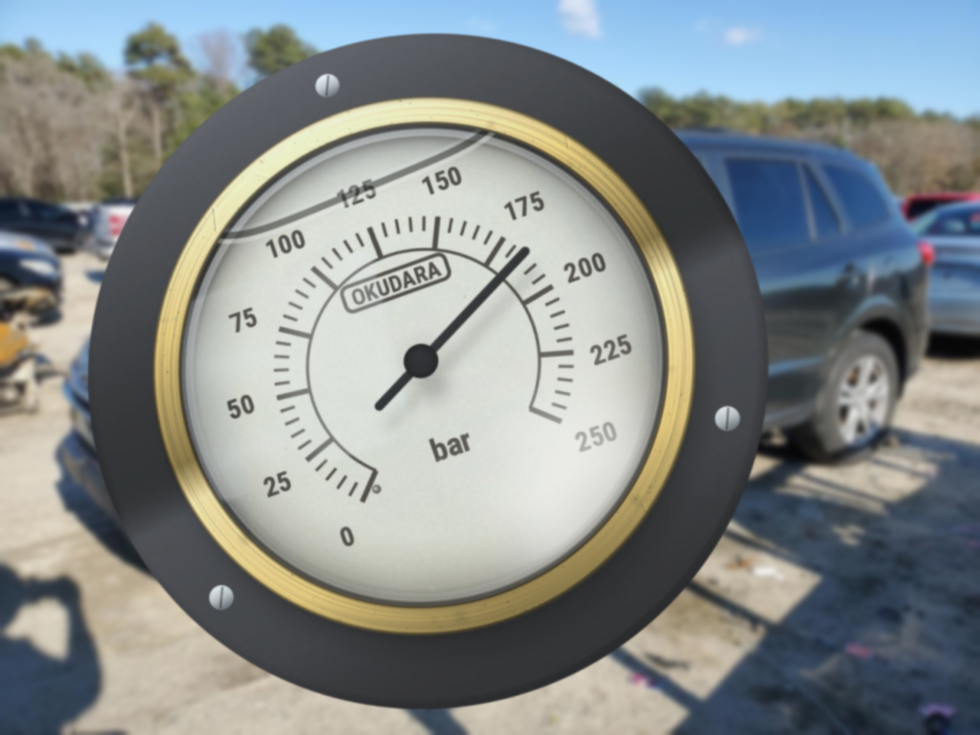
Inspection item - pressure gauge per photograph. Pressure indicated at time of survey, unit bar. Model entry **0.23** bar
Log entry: **185** bar
